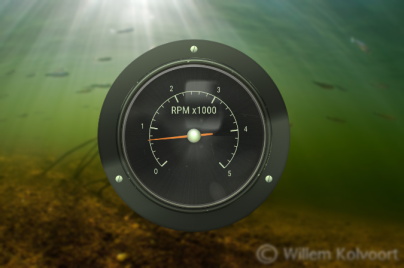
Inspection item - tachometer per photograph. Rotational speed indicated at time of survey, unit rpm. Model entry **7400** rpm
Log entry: **700** rpm
